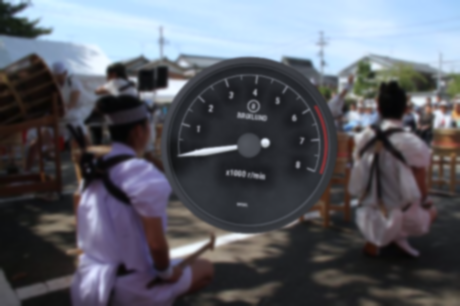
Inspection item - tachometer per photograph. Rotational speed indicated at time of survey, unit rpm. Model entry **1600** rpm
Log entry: **0** rpm
